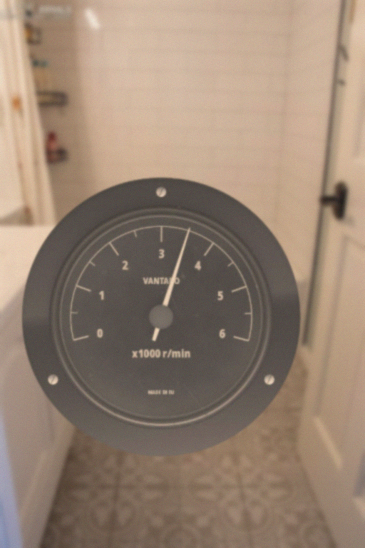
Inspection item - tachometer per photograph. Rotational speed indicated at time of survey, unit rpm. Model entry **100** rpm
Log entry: **3500** rpm
